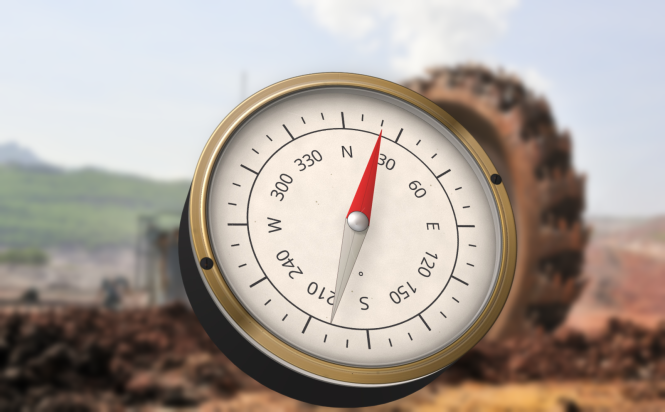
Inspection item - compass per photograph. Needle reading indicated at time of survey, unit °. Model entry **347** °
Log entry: **20** °
